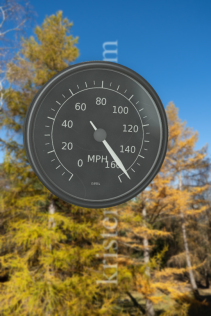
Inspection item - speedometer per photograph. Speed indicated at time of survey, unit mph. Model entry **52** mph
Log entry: **155** mph
